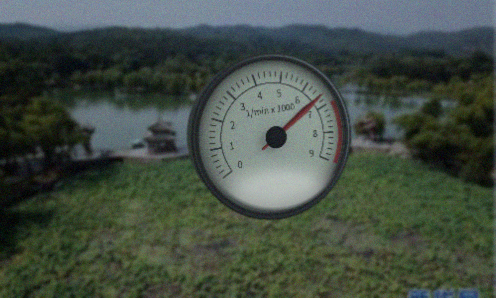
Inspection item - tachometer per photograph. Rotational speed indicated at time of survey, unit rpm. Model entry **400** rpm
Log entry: **6600** rpm
